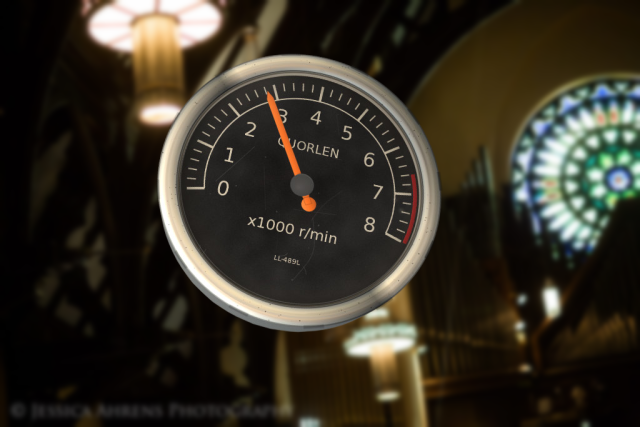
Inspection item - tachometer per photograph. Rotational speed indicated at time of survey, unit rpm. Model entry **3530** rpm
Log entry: **2800** rpm
